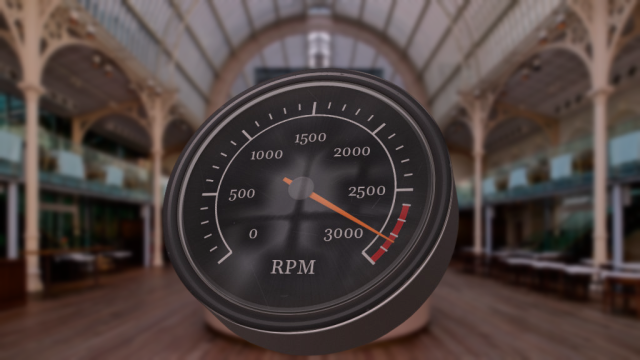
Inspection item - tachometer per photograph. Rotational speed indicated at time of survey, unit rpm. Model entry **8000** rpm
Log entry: **2850** rpm
